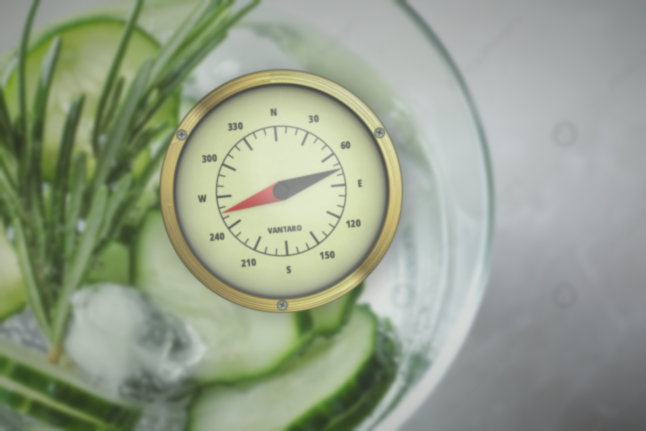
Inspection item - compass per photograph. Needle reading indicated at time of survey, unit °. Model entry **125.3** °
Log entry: **255** °
